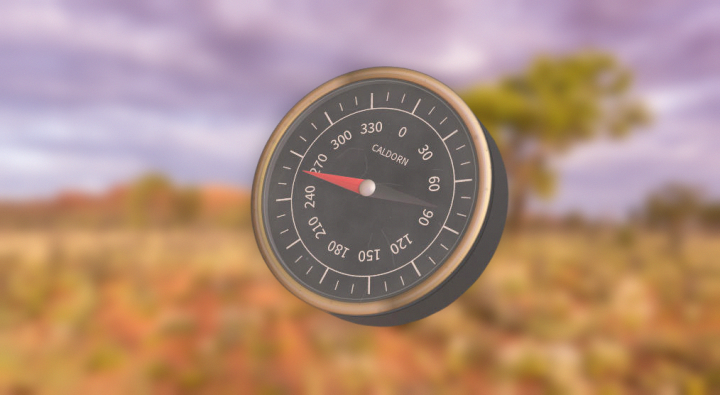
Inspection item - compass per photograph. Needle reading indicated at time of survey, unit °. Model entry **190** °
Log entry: **260** °
